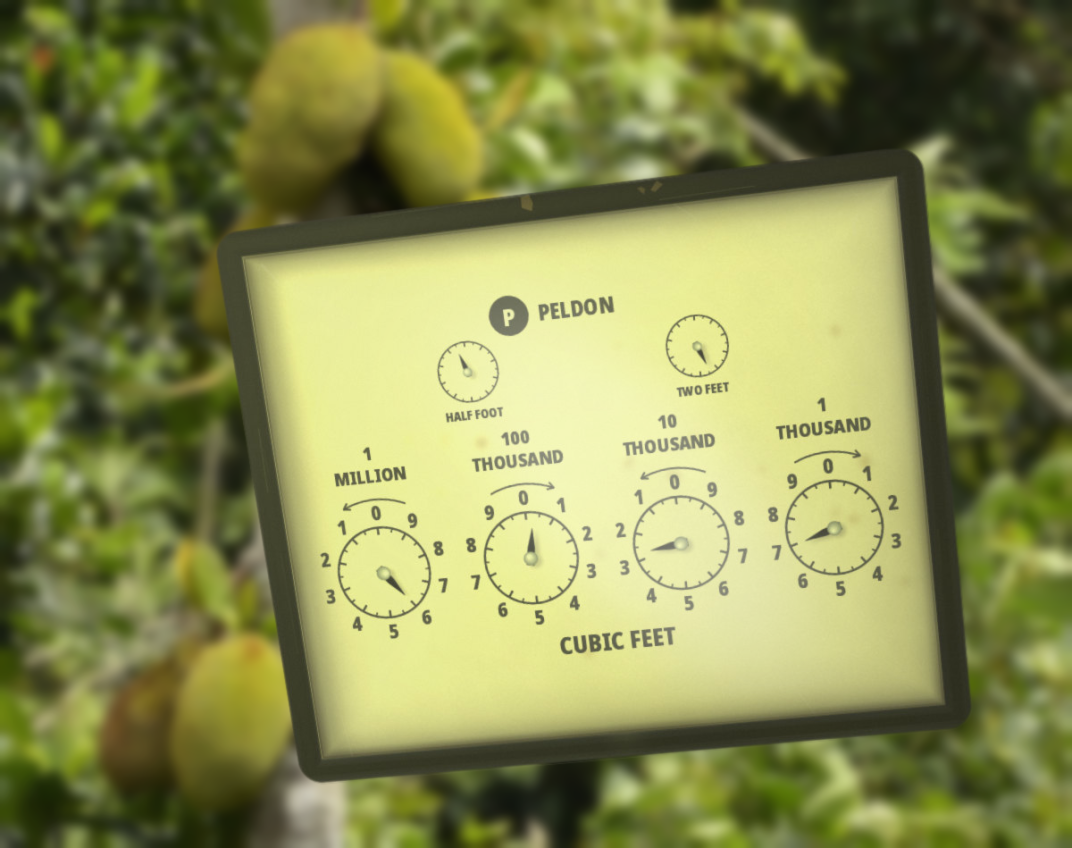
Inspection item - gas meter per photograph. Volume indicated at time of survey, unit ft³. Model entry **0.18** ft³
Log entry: **602700** ft³
